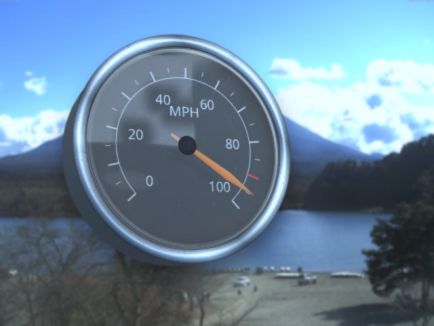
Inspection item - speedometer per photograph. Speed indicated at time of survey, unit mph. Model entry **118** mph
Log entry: **95** mph
